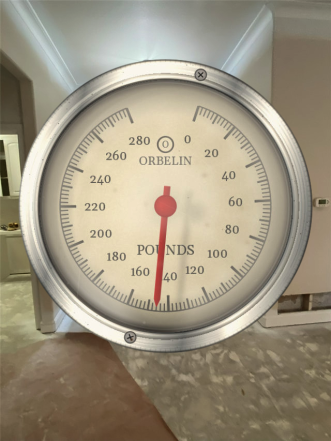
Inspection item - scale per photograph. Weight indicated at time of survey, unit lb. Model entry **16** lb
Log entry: **146** lb
